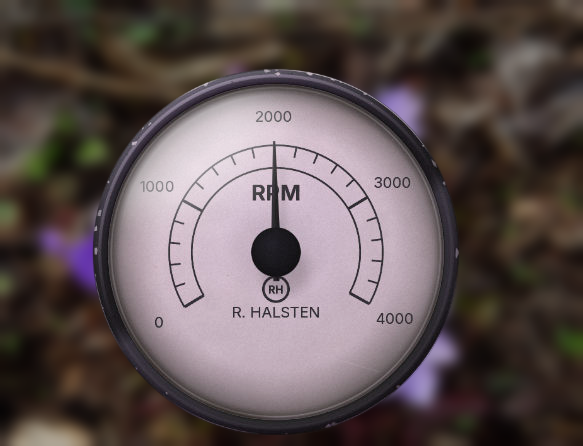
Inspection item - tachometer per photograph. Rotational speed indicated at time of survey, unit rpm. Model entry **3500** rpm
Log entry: **2000** rpm
